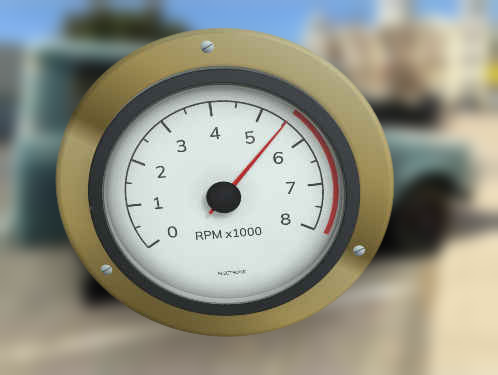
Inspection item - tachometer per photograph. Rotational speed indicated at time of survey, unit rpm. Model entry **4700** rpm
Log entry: **5500** rpm
